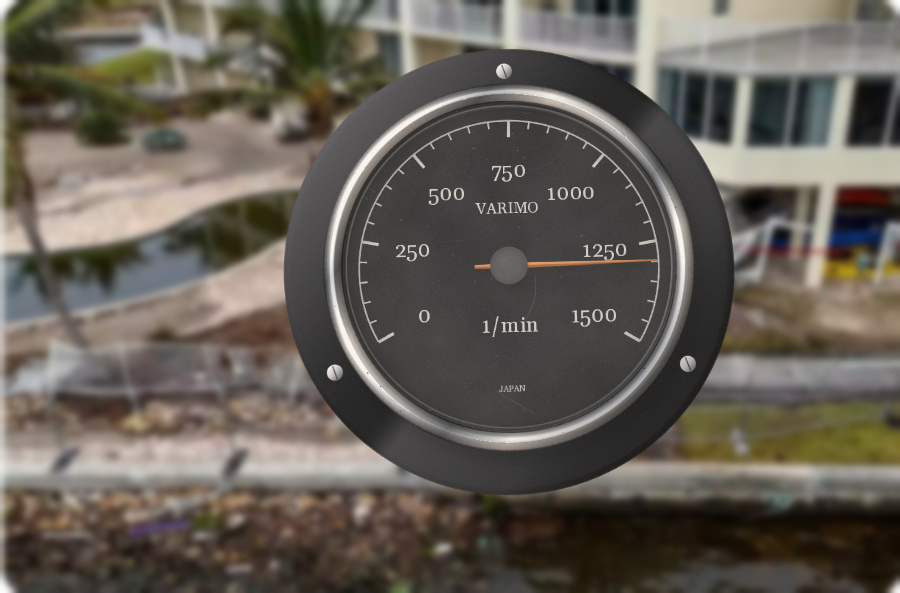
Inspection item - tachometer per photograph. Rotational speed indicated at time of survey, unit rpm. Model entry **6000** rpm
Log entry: **1300** rpm
